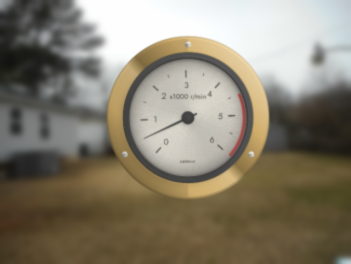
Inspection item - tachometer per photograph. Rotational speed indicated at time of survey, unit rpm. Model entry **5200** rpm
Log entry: **500** rpm
